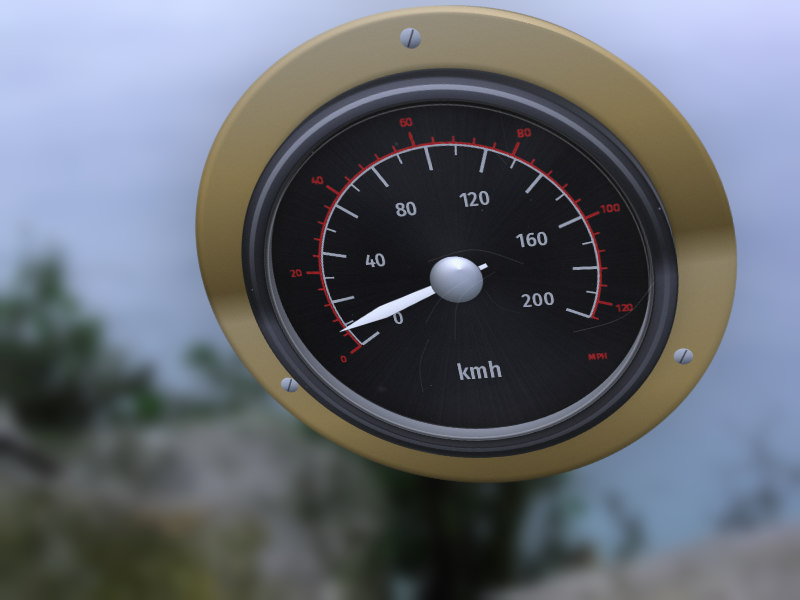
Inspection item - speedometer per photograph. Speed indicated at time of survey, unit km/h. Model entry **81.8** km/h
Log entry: **10** km/h
